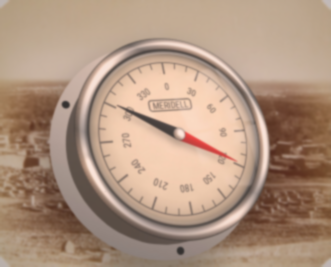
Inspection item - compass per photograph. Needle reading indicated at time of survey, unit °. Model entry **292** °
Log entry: **120** °
